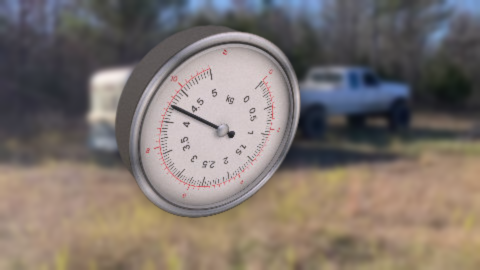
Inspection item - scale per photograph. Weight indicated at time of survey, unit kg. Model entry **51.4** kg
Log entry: **4.25** kg
